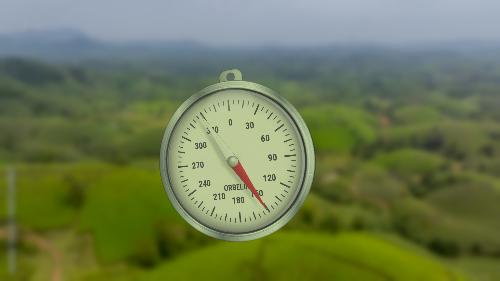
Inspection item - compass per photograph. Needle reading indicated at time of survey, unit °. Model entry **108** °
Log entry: **150** °
